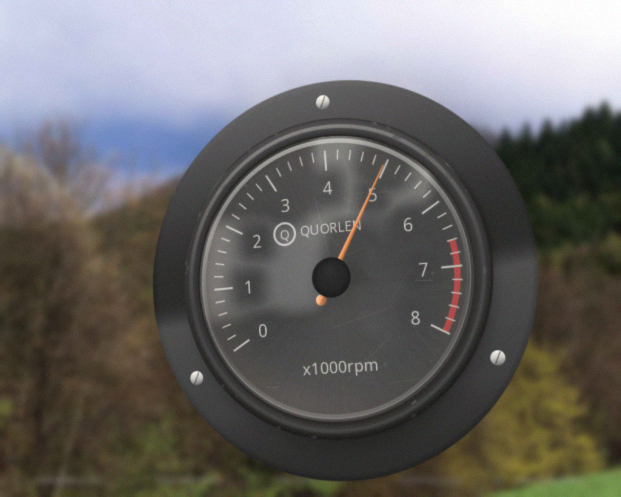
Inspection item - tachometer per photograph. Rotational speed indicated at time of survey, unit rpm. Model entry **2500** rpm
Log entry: **5000** rpm
